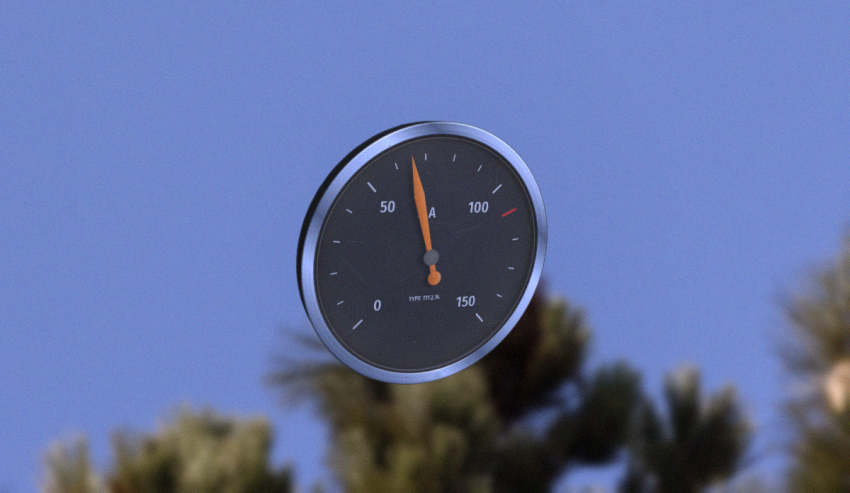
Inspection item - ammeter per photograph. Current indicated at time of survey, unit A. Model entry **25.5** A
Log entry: **65** A
